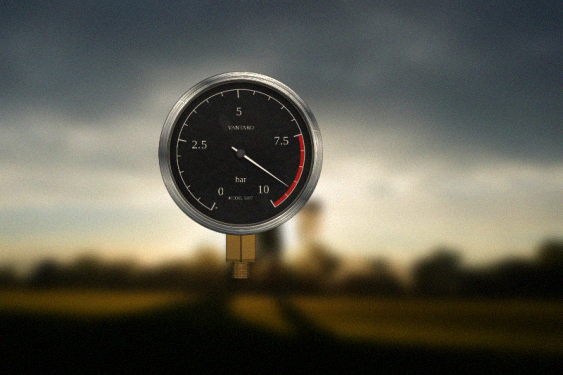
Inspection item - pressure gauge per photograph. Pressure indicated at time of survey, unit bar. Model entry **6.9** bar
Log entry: **9.25** bar
